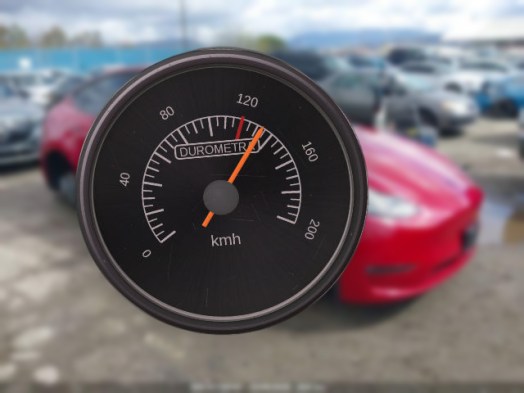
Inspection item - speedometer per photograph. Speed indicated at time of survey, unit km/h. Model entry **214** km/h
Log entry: **132.5** km/h
